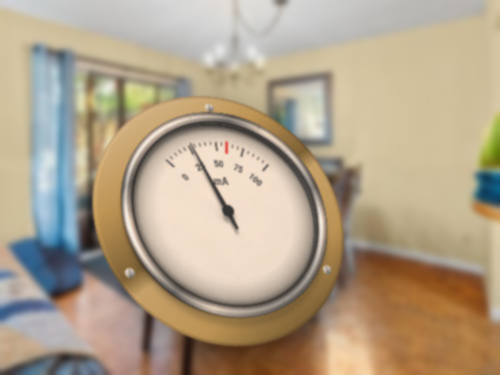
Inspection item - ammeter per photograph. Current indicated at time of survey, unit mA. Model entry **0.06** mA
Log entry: **25** mA
